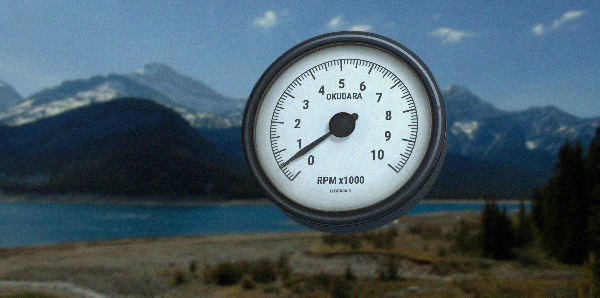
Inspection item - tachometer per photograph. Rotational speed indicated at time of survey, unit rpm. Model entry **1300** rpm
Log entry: **500** rpm
